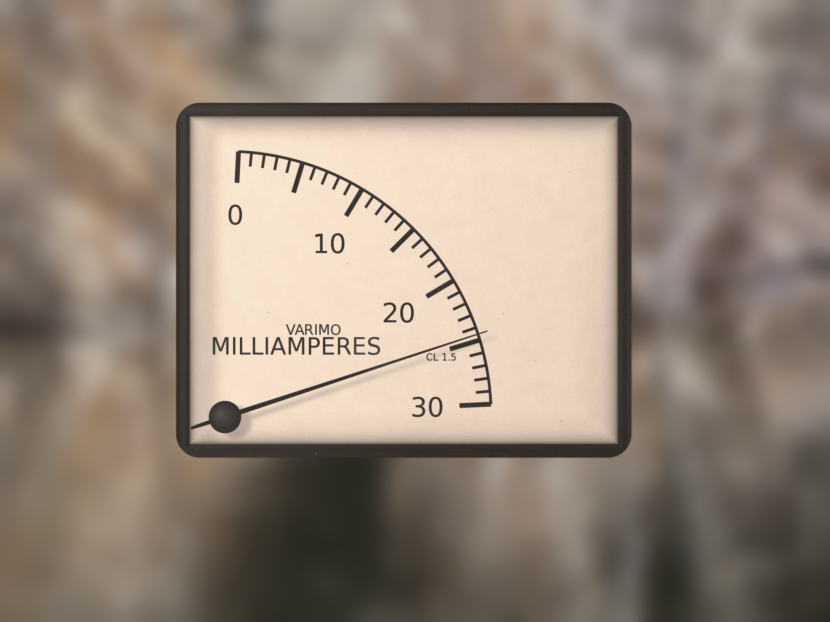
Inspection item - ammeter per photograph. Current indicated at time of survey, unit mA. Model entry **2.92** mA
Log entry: **24.5** mA
